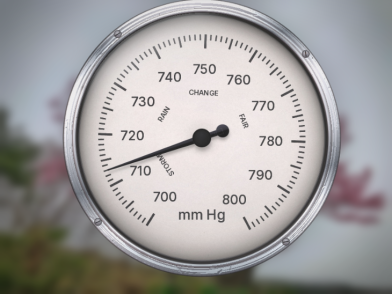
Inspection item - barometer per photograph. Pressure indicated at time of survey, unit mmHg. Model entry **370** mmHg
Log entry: **713** mmHg
